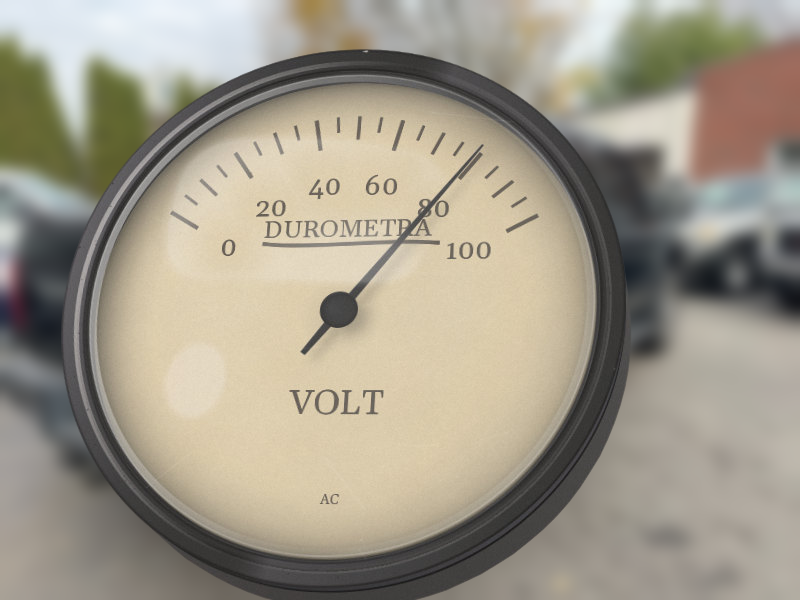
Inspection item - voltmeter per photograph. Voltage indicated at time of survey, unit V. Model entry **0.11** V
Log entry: **80** V
